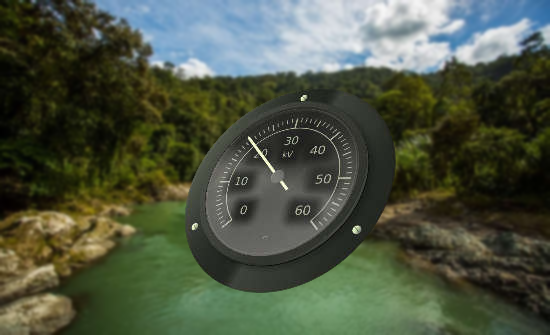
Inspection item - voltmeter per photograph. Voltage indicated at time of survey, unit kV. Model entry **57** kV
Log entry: **20** kV
